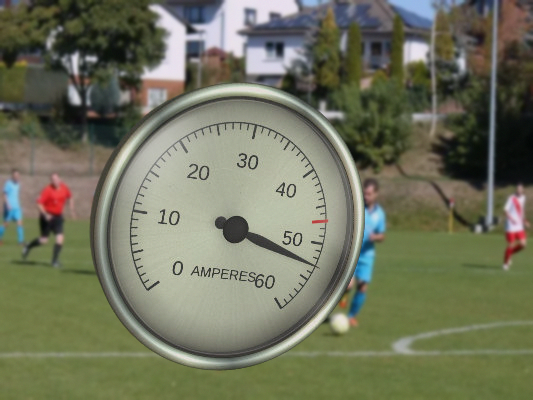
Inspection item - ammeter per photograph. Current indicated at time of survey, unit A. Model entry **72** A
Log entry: **53** A
